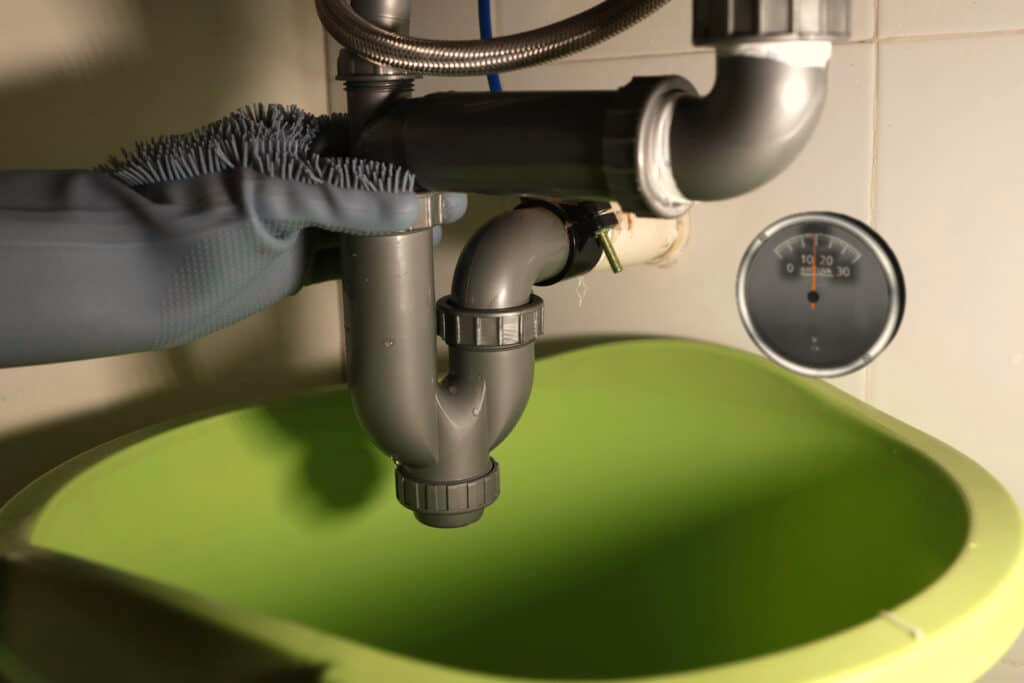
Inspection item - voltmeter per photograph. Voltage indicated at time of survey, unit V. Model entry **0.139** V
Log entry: **15** V
